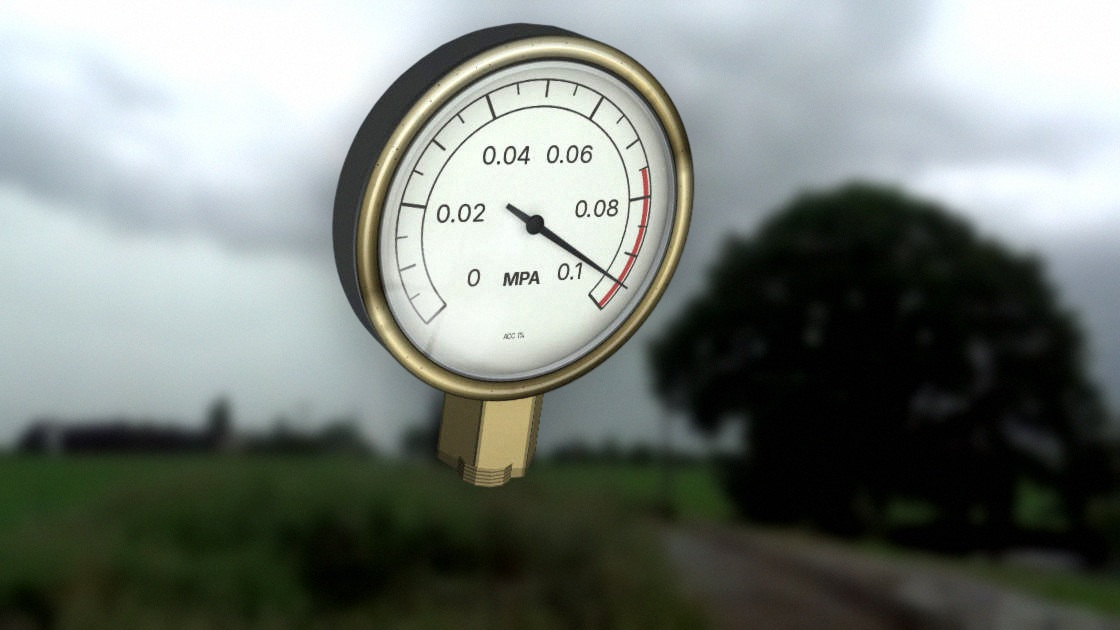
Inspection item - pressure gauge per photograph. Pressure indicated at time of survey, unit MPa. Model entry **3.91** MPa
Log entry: **0.095** MPa
